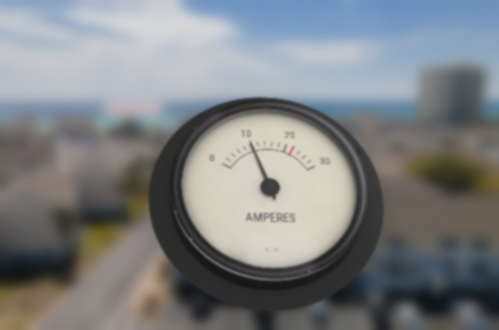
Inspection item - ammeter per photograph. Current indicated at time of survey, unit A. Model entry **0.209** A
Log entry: **10** A
